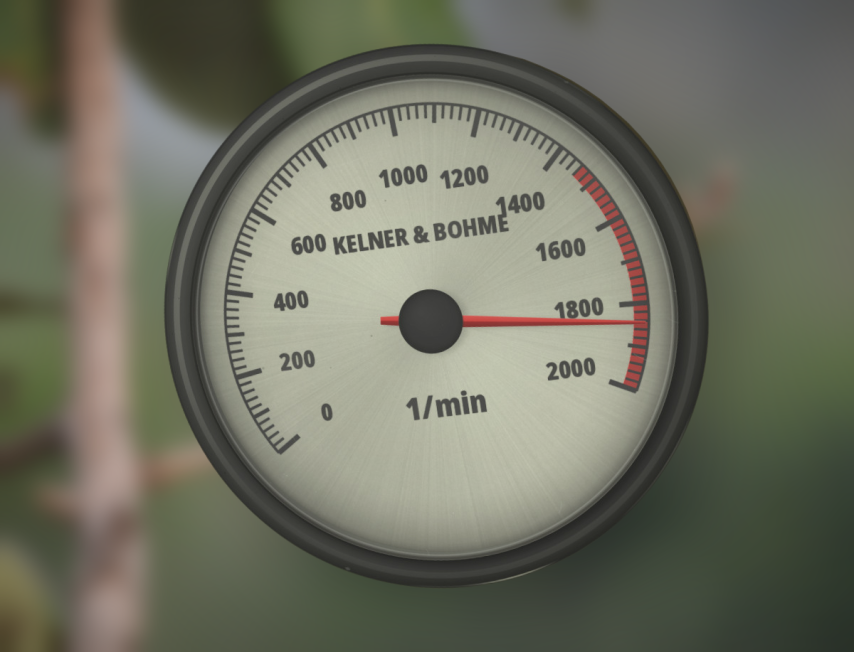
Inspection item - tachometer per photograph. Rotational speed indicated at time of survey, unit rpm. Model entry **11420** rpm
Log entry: **1840** rpm
